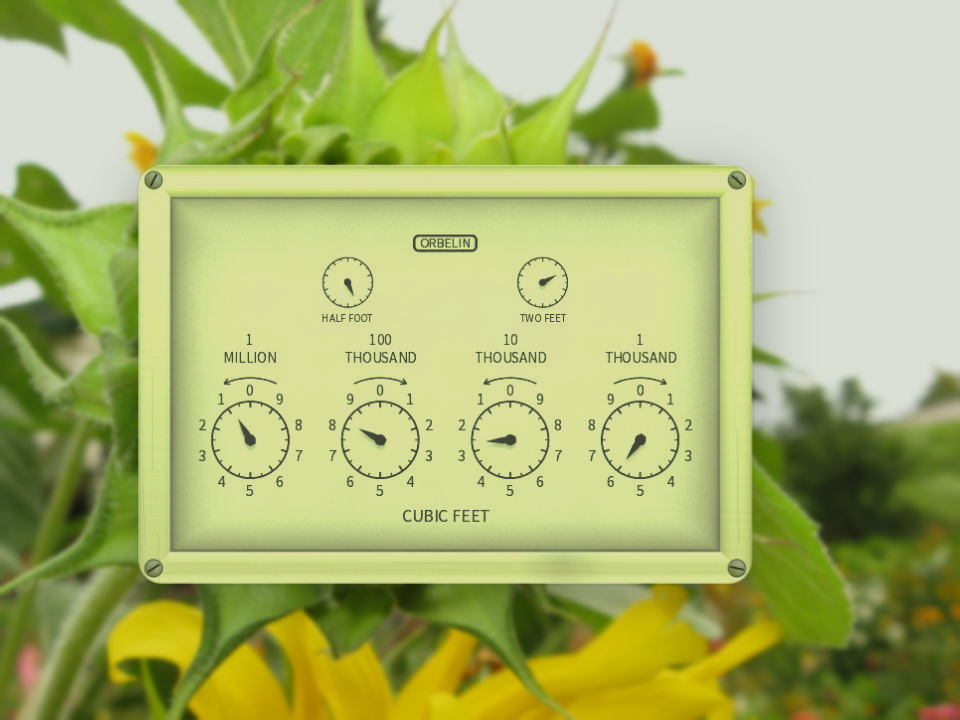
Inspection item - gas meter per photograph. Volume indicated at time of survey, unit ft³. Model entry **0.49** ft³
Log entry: **82600** ft³
